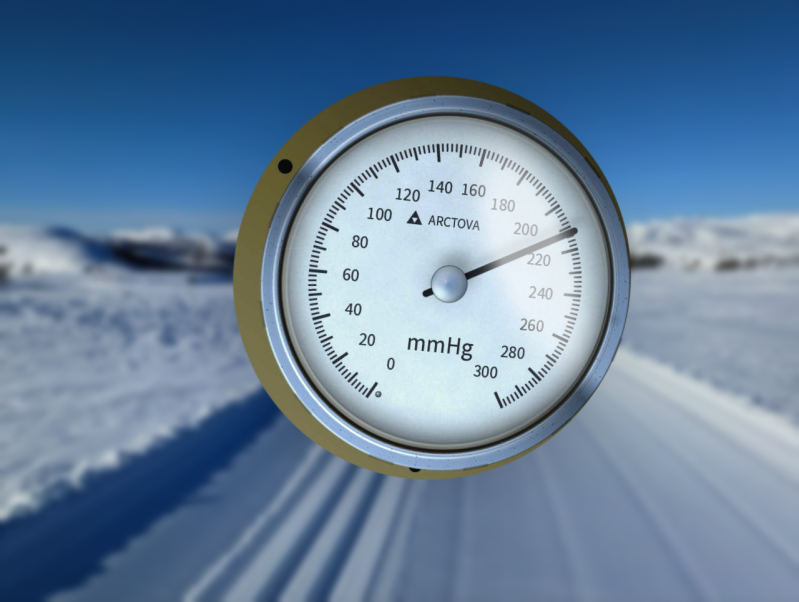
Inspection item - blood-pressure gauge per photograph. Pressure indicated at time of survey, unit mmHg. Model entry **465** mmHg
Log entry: **212** mmHg
